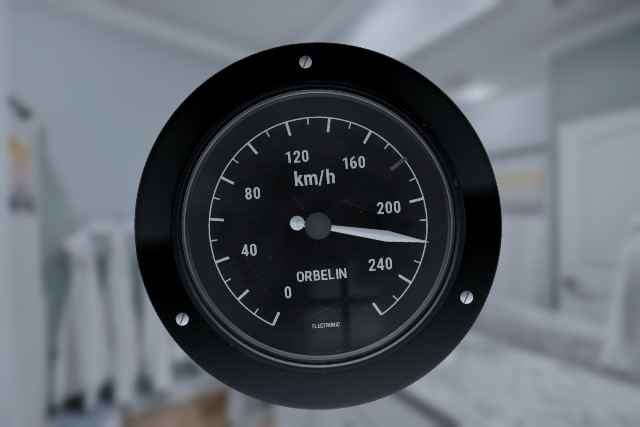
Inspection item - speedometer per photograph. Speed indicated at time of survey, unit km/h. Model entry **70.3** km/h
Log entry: **220** km/h
